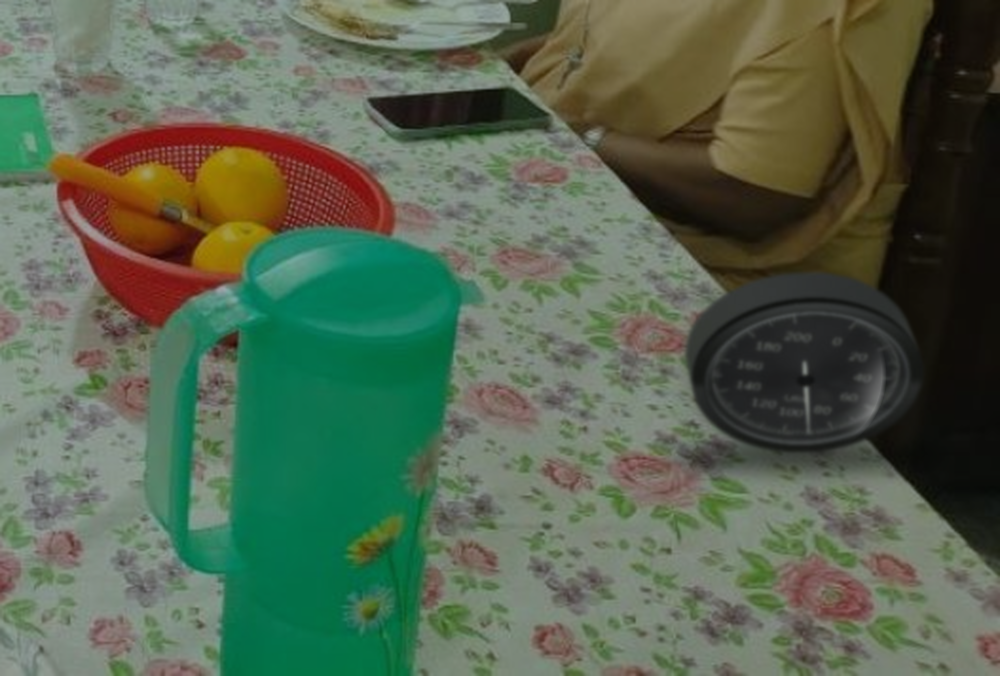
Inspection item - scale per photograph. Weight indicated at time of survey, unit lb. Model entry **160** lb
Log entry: **90** lb
